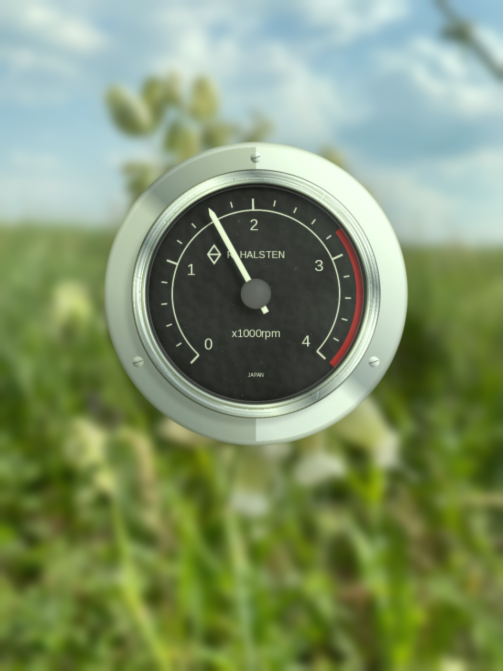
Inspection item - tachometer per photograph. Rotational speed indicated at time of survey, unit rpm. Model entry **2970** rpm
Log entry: **1600** rpm
